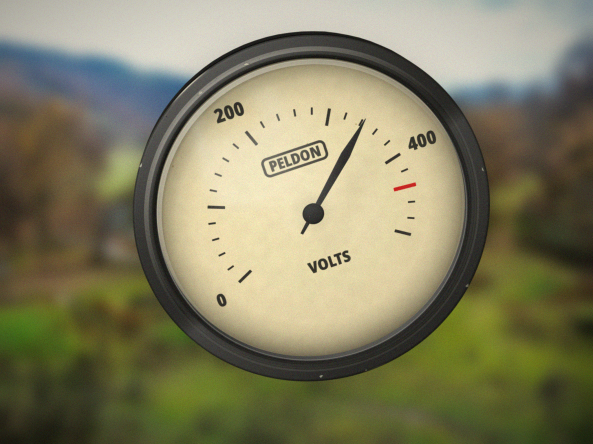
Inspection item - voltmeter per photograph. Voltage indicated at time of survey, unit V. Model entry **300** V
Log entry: **340** V
